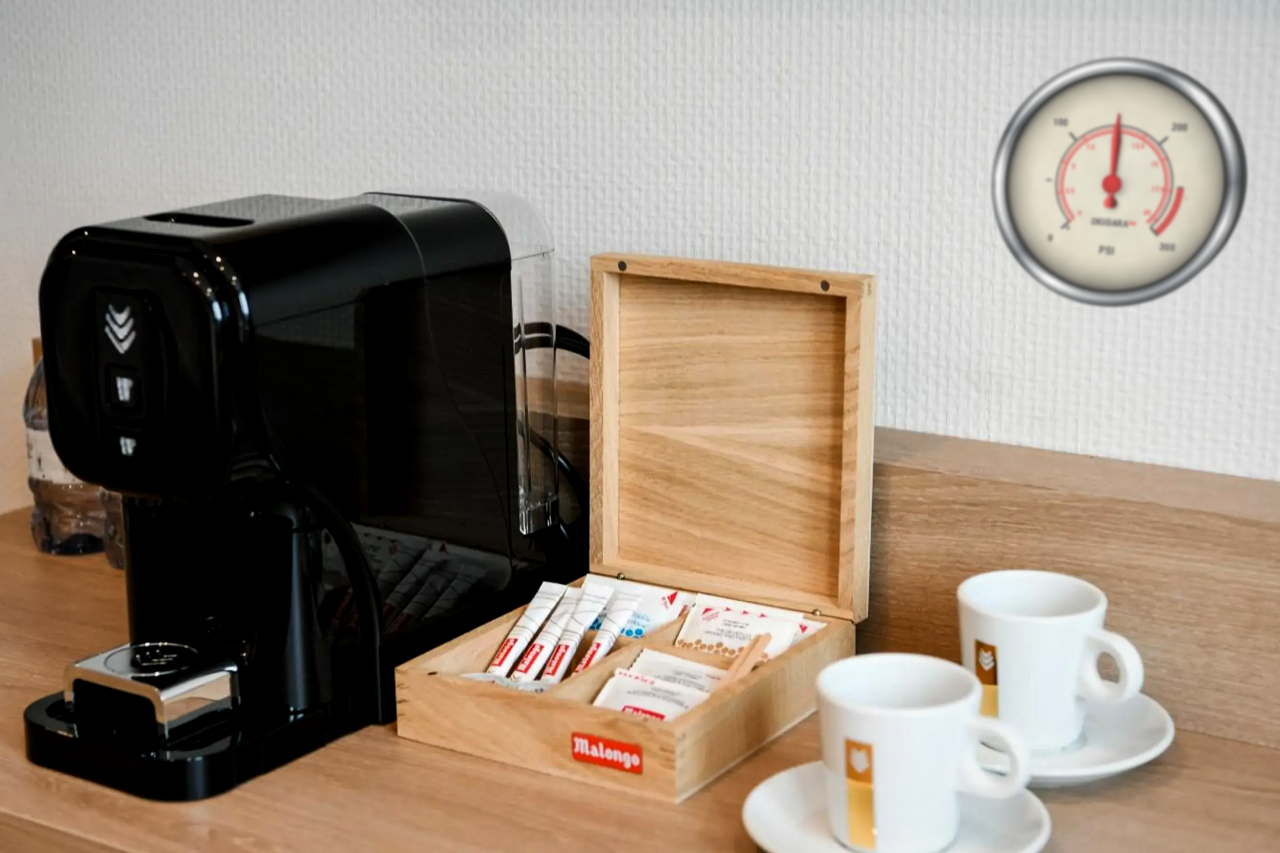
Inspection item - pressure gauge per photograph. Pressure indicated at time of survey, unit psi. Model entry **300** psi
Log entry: **150** psi
